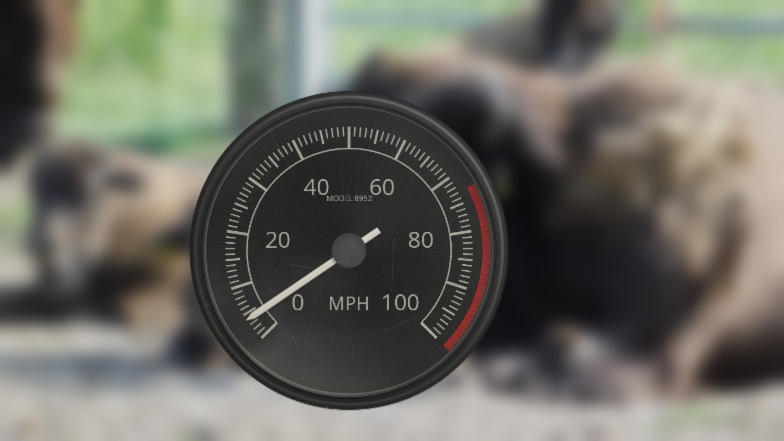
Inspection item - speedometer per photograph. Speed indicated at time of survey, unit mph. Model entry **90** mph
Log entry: **4** mph
